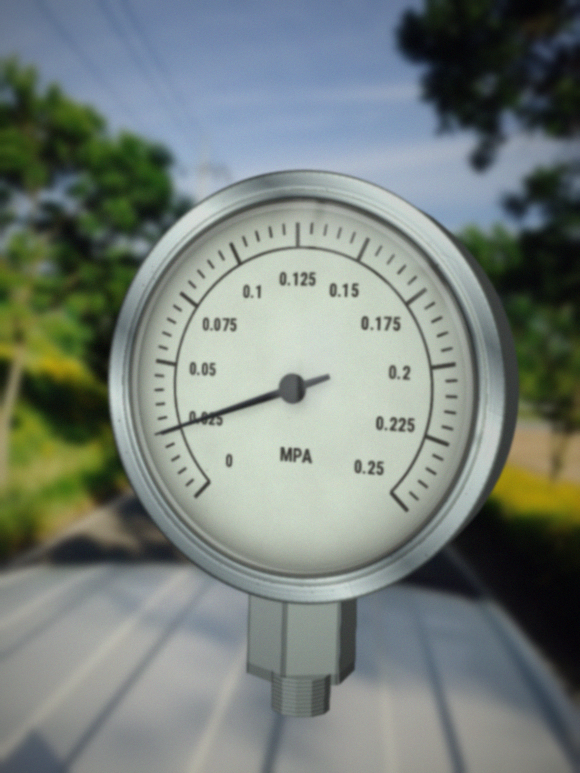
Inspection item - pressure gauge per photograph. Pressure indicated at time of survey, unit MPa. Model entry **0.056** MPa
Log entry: **0.025** MPa
